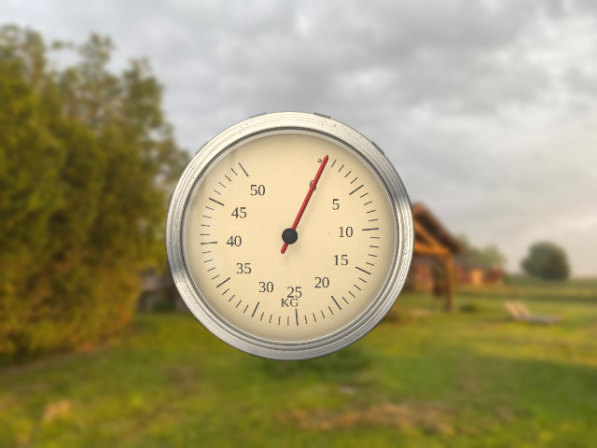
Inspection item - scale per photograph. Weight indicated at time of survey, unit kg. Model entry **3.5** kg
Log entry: **0** kg
